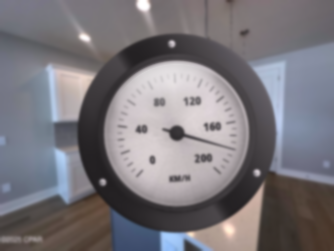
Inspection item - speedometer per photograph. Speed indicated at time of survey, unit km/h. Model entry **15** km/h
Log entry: **180** km/h
